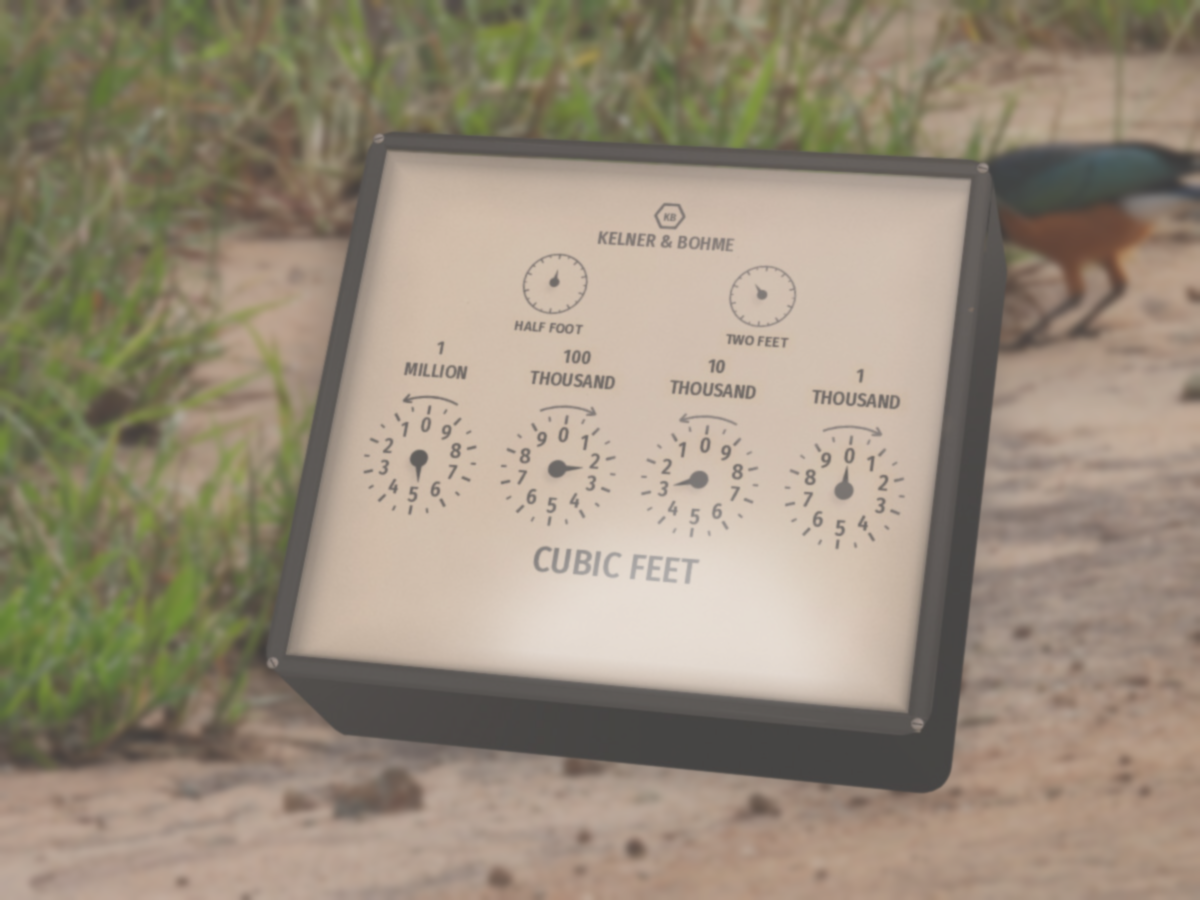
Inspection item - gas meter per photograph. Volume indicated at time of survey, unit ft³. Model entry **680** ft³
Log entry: **523000** ft³
